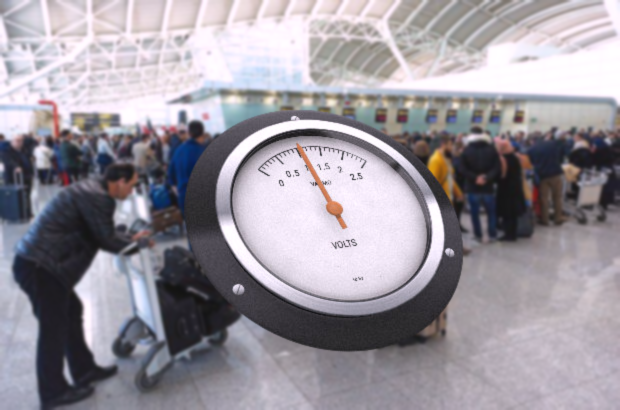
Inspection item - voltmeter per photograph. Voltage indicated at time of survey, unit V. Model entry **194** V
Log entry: **1** V
